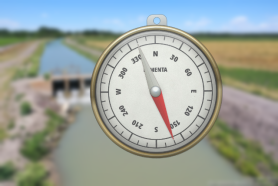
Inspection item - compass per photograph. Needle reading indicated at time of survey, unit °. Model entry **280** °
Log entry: **160** °
